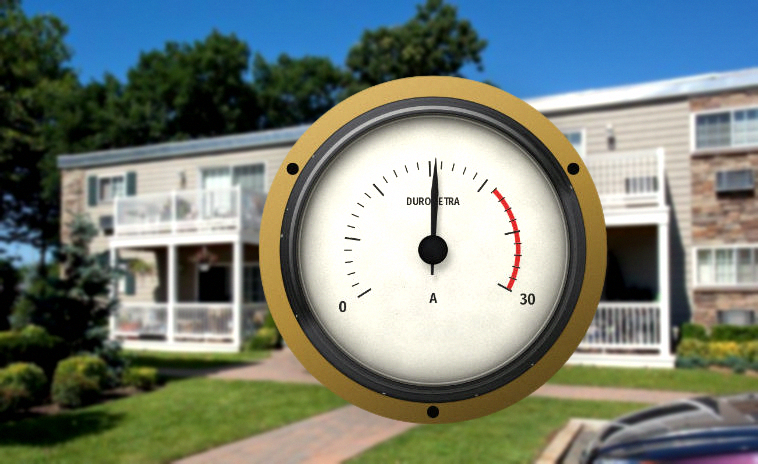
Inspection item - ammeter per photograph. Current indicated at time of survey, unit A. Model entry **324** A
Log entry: **15.5** A
